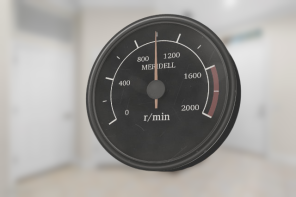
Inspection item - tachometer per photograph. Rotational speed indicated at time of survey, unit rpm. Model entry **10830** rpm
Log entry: **1000** rpm
